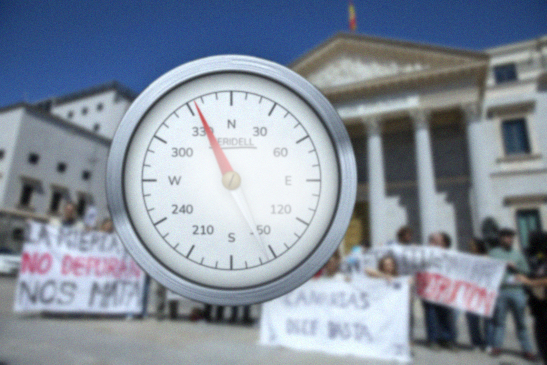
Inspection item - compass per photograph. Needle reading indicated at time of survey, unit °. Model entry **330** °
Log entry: **335** °
